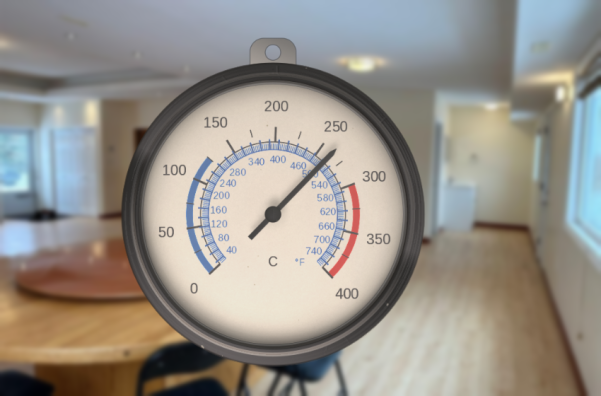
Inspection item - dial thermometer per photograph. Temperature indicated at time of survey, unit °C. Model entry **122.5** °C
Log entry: **262.5** °C
